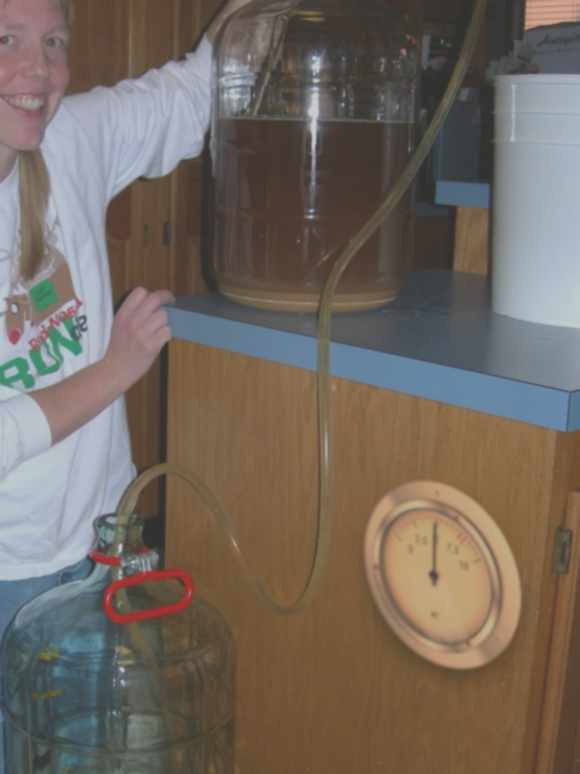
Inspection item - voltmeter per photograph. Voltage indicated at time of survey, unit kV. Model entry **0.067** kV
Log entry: **5** kV
